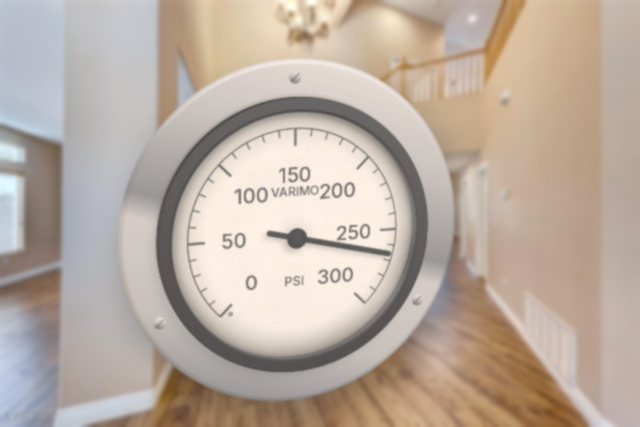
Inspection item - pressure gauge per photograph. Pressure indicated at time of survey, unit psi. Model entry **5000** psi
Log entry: **265** psi
